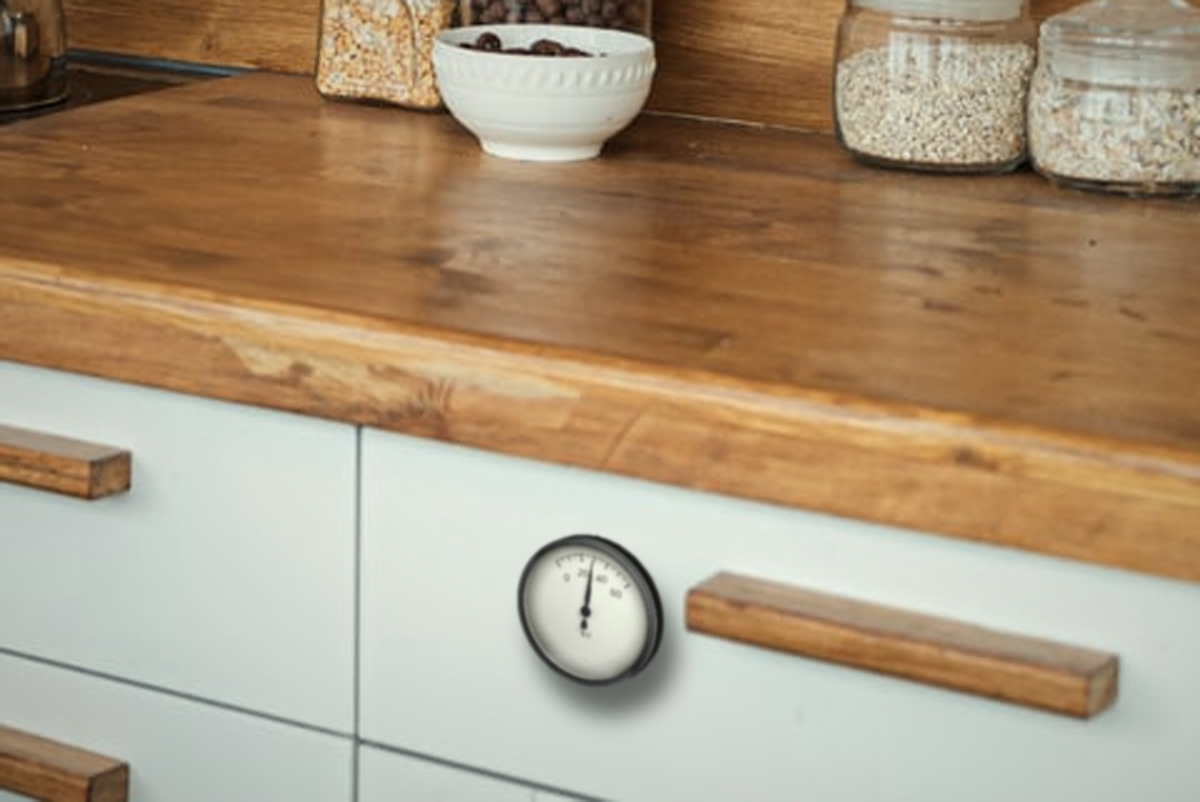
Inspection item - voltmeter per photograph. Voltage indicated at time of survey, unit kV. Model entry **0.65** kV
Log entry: **30** kV
